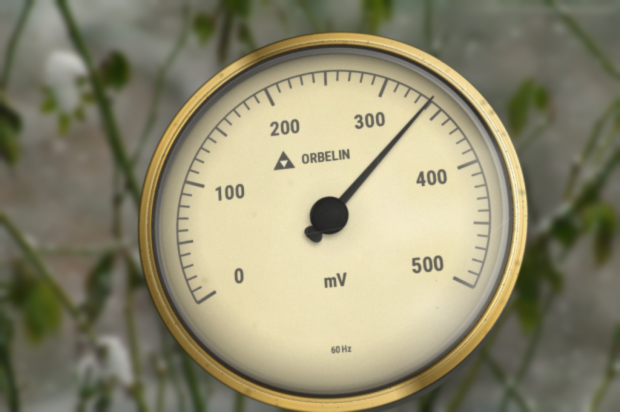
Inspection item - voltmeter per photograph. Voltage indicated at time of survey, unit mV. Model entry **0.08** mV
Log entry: **340** mV
